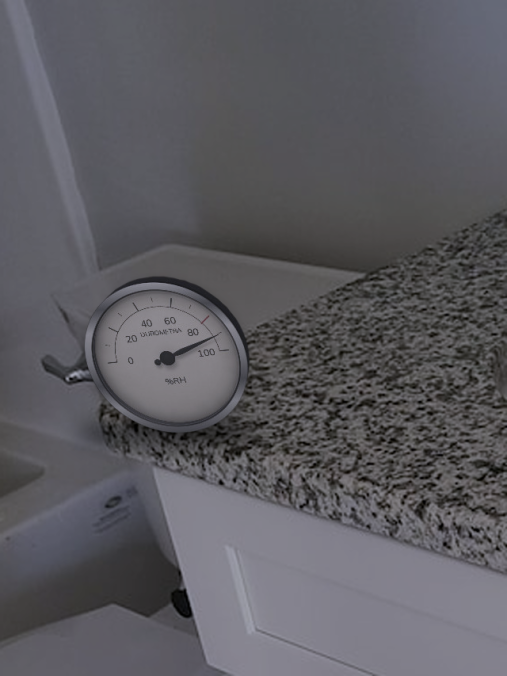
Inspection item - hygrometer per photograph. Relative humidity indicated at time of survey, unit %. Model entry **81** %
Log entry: **90** %
